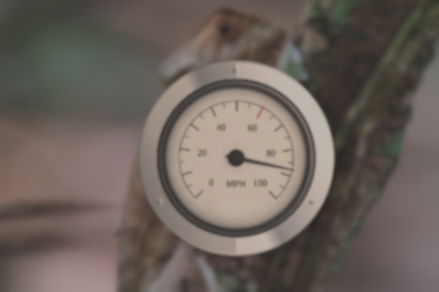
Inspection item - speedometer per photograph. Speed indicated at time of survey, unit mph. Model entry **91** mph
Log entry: **87.5** mph
